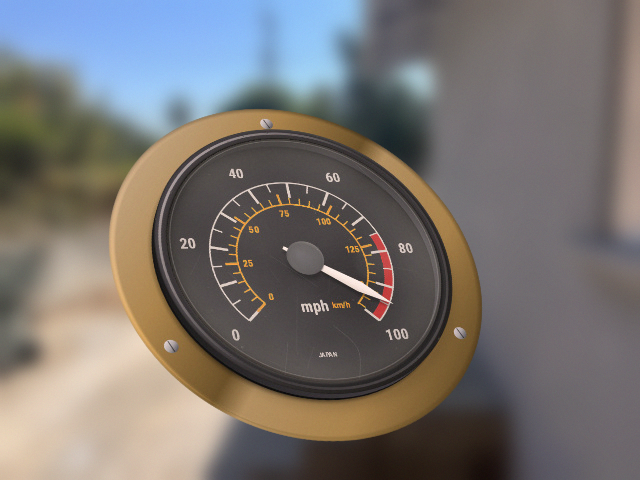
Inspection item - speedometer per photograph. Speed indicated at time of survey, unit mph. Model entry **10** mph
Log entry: **95** mph
